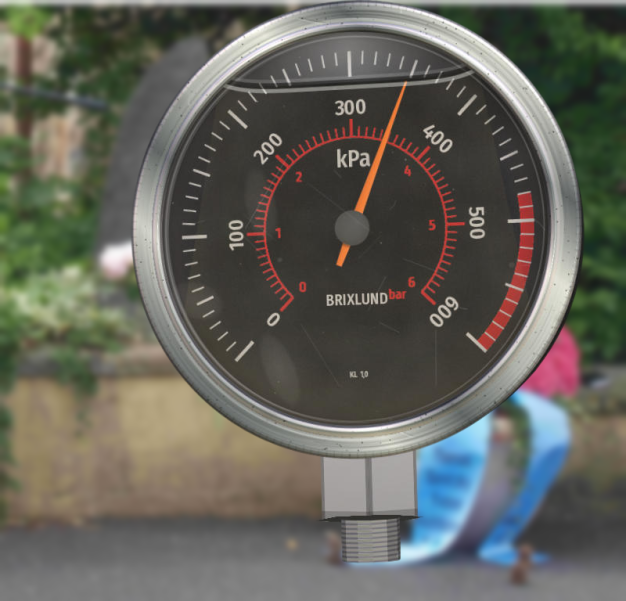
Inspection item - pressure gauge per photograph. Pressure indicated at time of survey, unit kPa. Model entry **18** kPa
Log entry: **350** kPa
